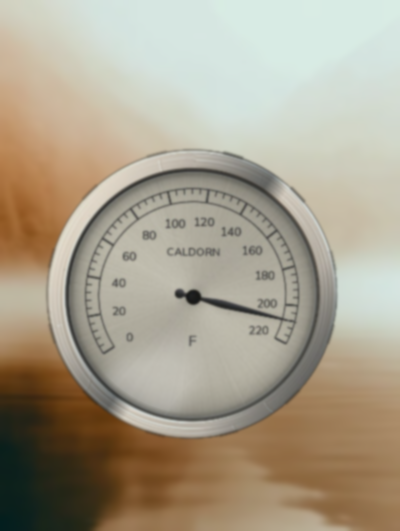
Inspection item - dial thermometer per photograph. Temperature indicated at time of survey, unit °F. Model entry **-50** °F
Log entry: **208** °F
